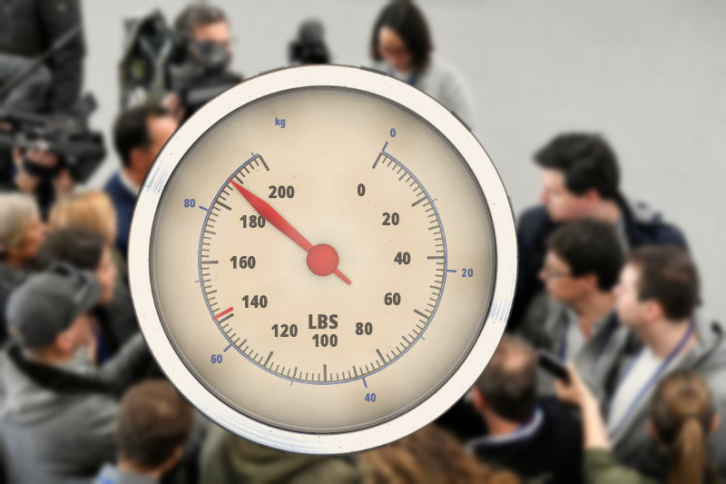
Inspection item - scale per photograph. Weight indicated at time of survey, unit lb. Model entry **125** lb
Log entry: **188** lb
